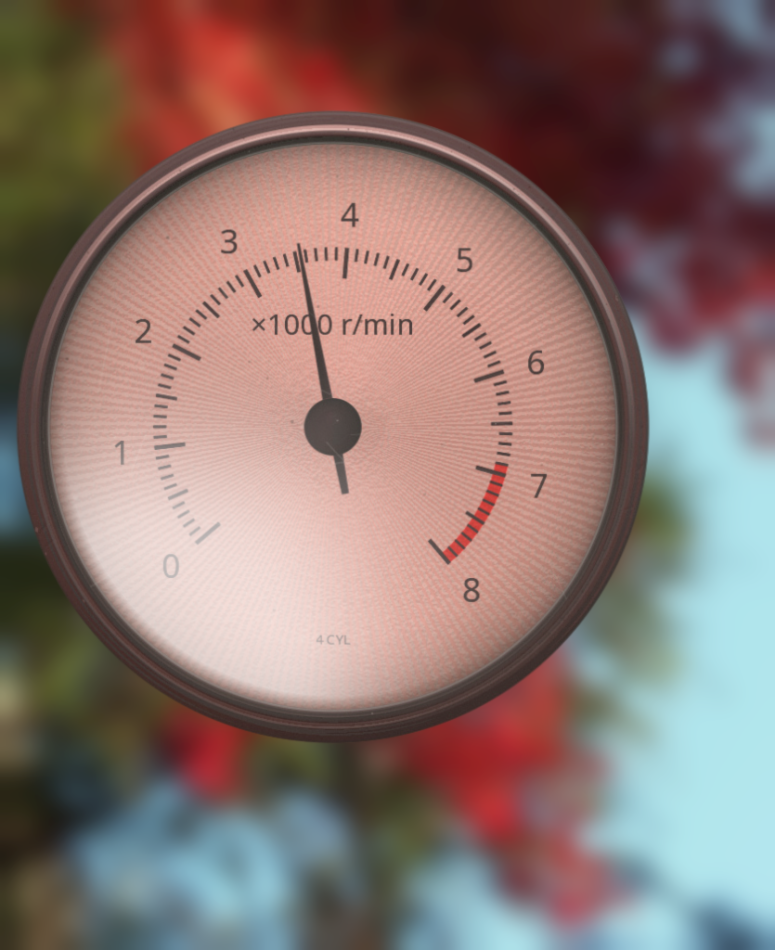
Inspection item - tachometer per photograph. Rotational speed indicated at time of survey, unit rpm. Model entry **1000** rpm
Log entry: **3550** rpm
